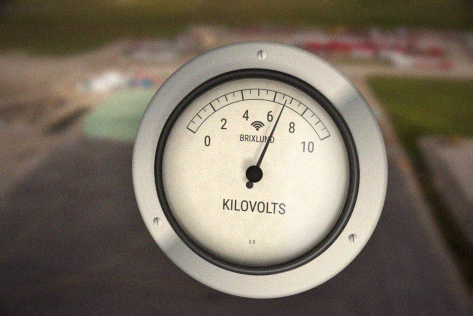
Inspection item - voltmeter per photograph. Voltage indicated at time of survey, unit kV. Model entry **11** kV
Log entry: **6.75** kV
